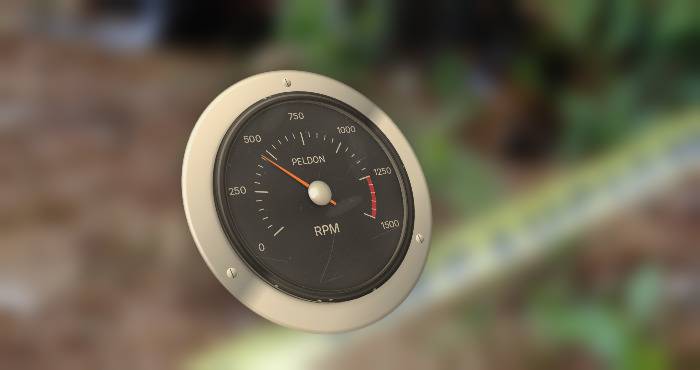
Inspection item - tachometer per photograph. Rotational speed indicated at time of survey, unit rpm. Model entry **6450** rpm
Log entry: **450** rpm
